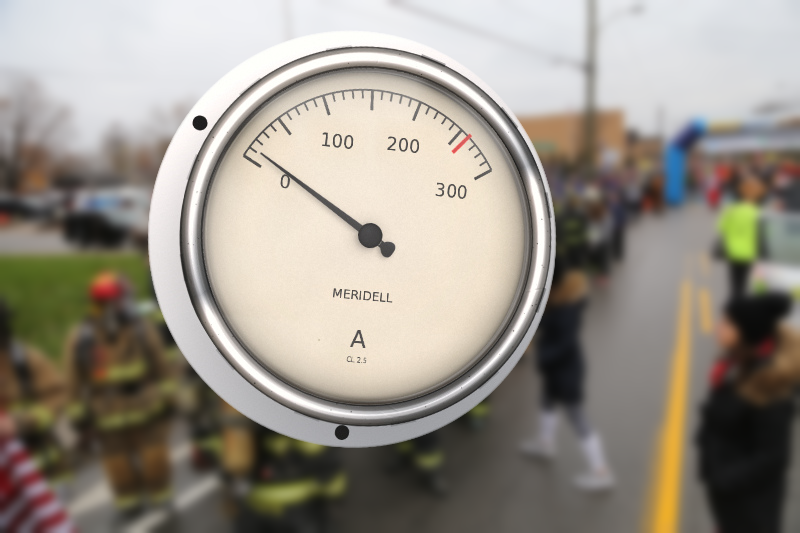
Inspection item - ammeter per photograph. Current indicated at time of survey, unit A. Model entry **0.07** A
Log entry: **10** A
